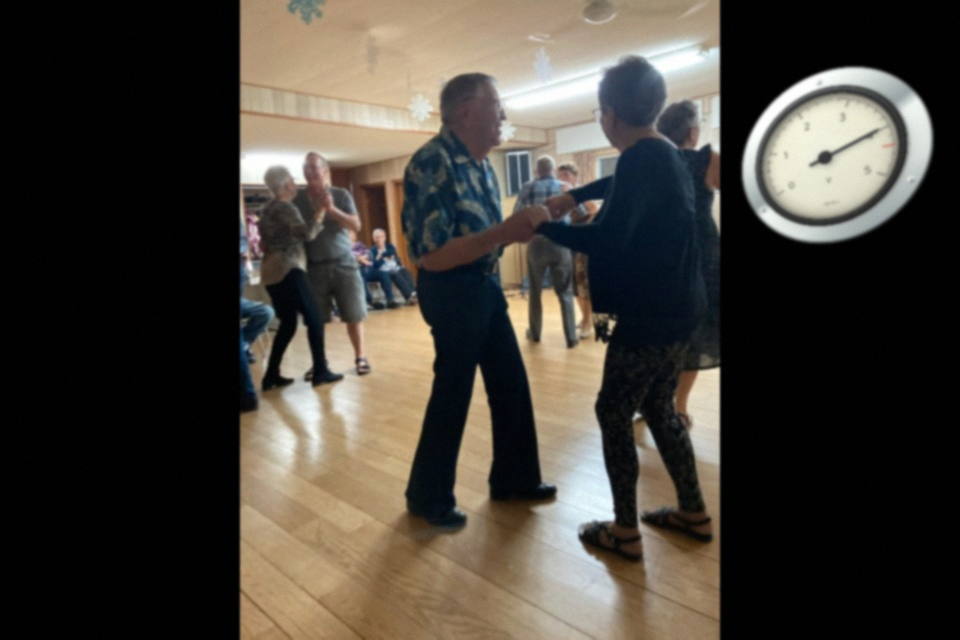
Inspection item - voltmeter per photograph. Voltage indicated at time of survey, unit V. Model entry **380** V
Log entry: **4** V
